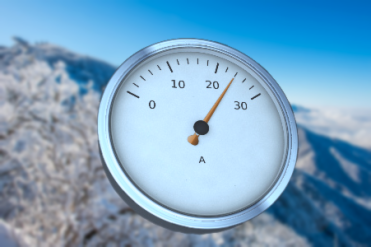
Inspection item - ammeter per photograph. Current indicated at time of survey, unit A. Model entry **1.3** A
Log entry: **24** A
